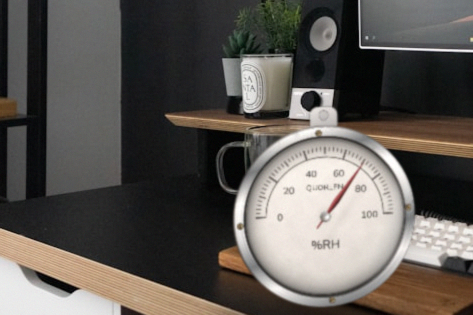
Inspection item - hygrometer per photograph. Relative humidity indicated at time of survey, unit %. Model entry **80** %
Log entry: **70** %
